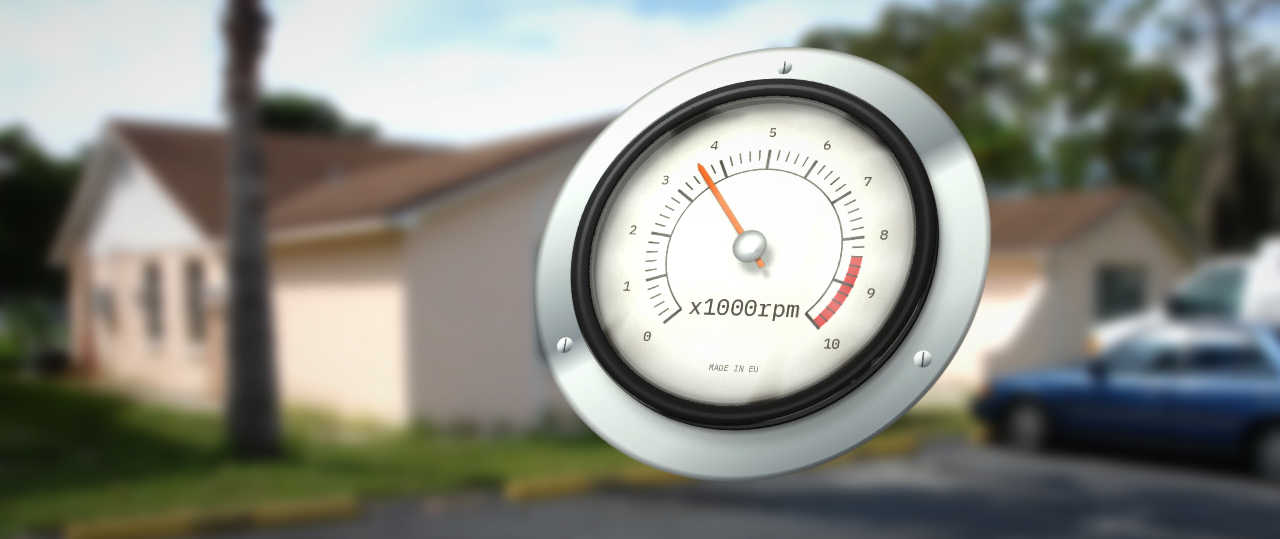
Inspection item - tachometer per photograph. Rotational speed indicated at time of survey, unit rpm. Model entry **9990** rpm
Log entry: **3600** rpm
